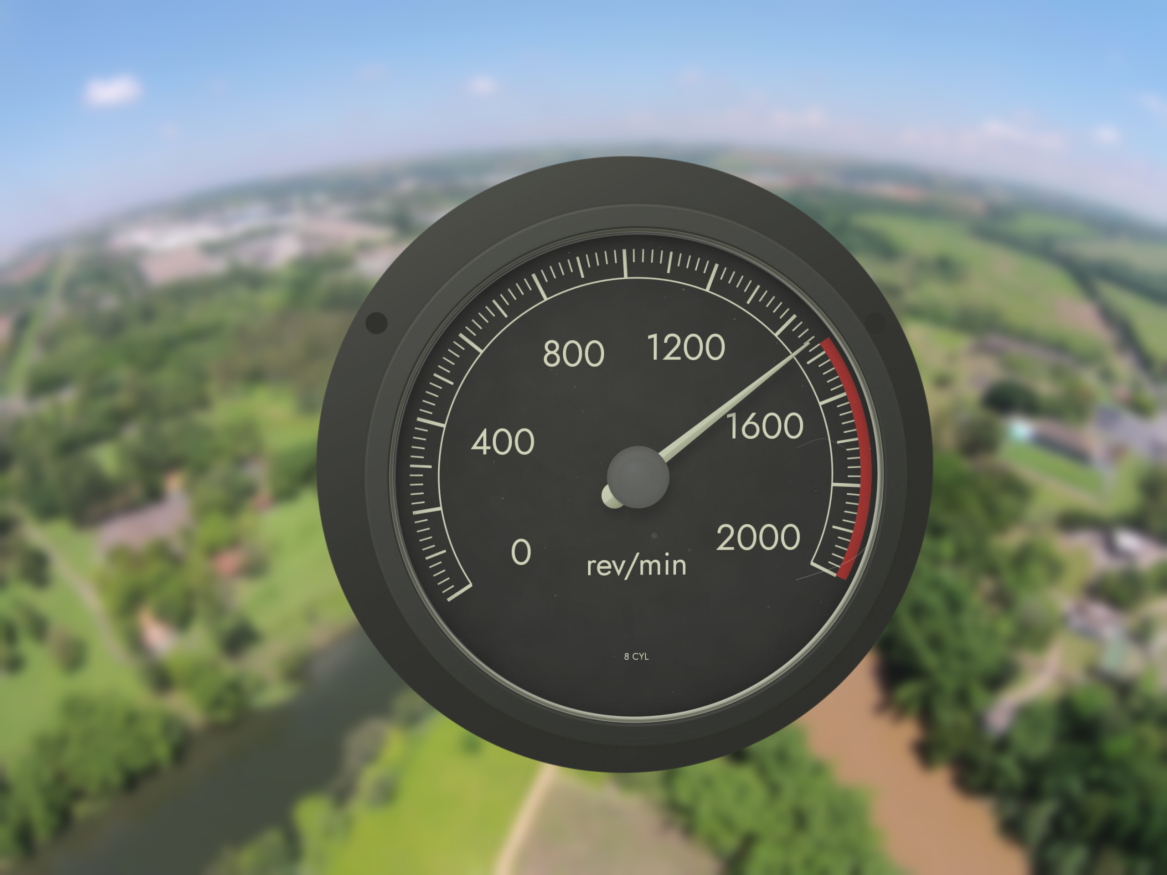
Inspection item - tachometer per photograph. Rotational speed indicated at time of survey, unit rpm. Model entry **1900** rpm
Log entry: **1460** rpm
